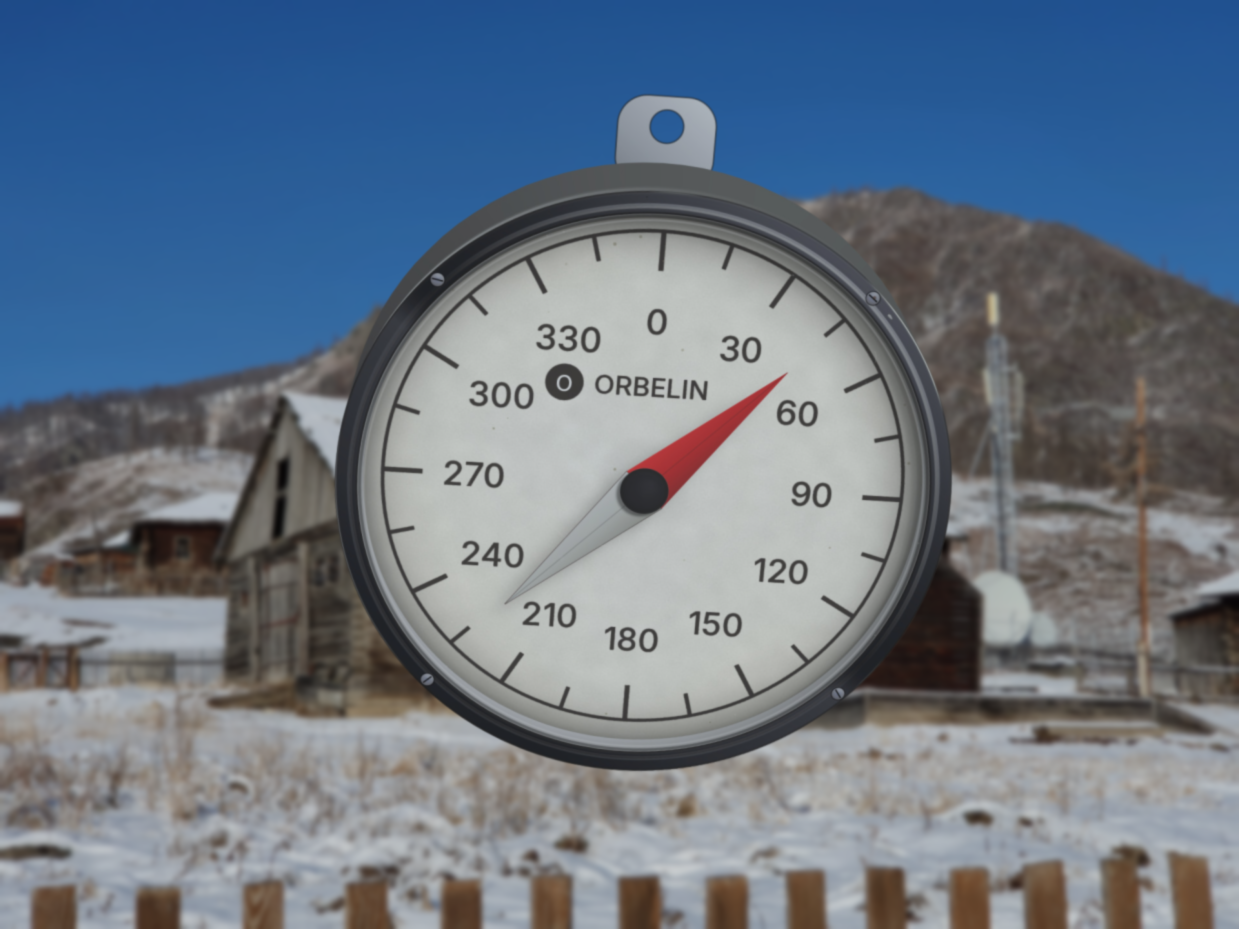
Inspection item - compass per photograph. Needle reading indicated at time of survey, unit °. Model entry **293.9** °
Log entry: **45** °
